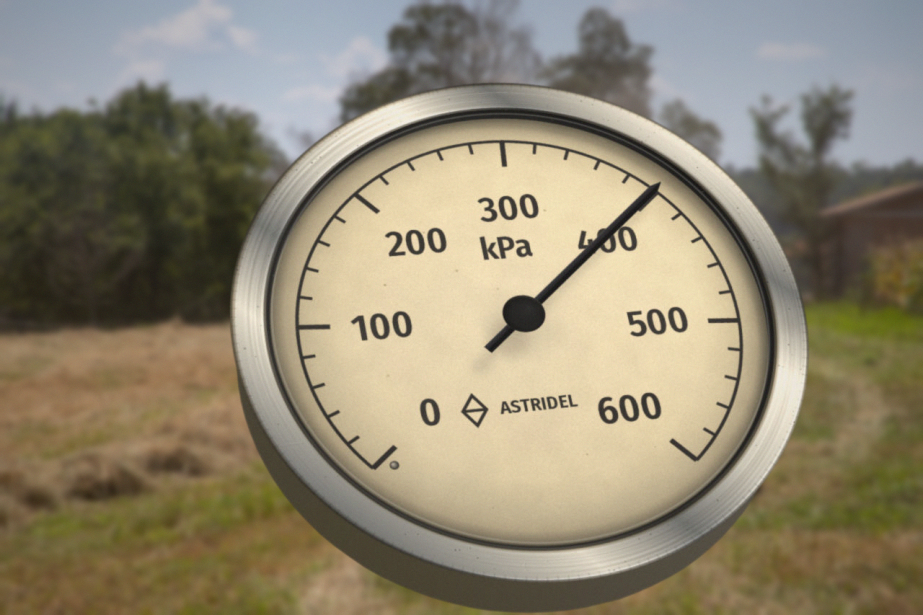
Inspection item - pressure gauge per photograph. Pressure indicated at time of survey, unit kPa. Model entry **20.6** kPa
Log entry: **400** kPa
